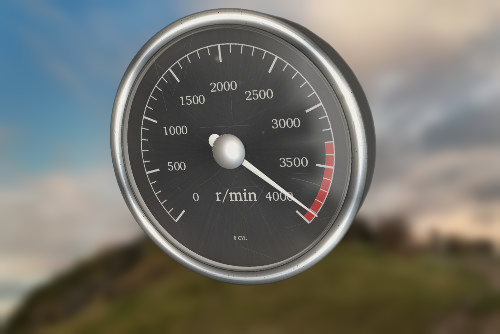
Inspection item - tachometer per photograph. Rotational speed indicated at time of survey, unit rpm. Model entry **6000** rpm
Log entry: **3900** rpm
